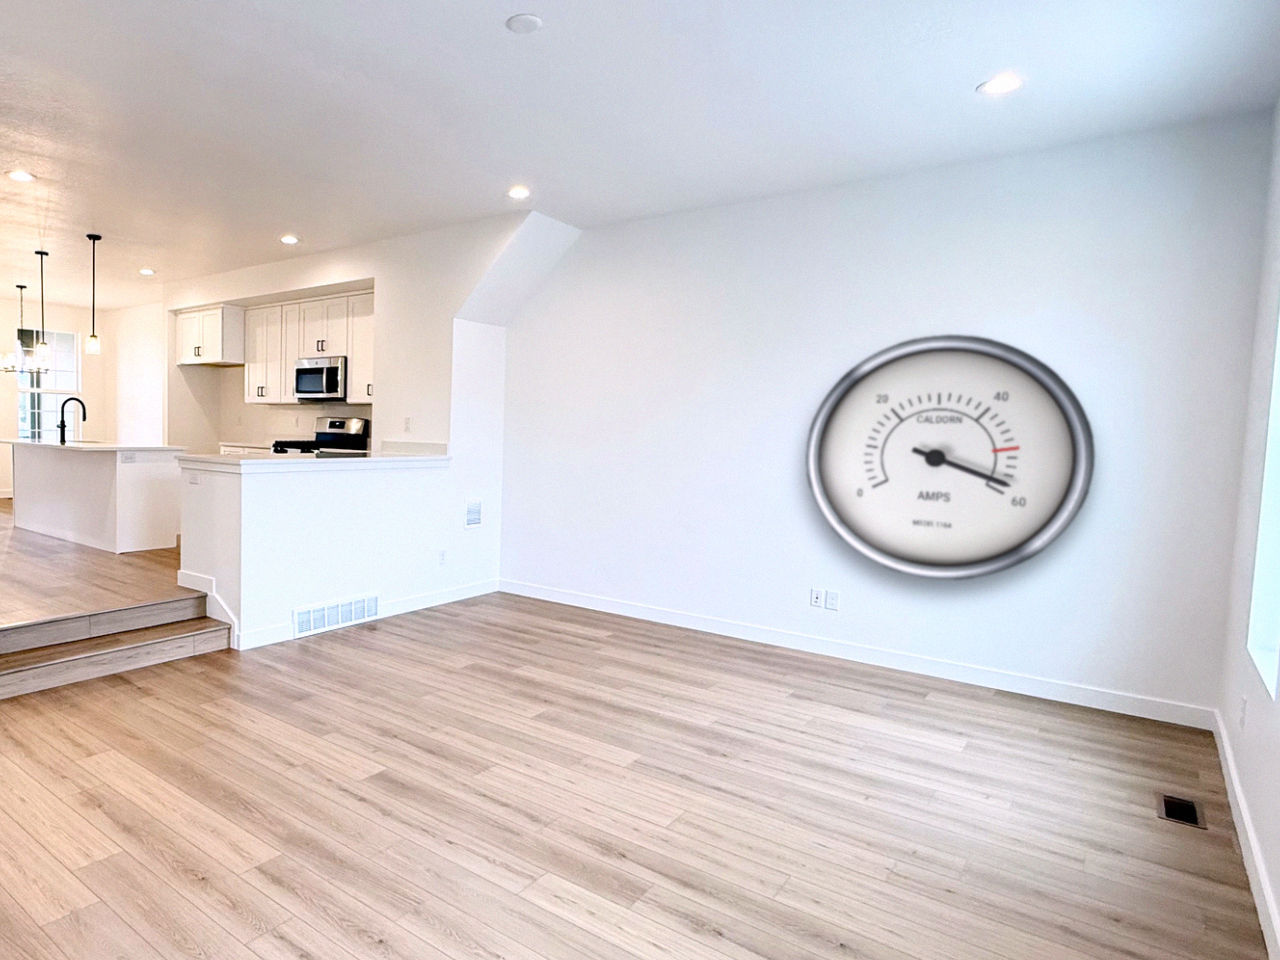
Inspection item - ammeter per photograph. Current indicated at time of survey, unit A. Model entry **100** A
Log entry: **58** A
